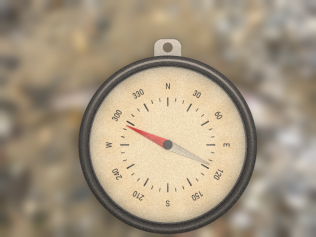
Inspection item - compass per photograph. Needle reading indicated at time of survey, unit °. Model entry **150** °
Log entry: **295** °
